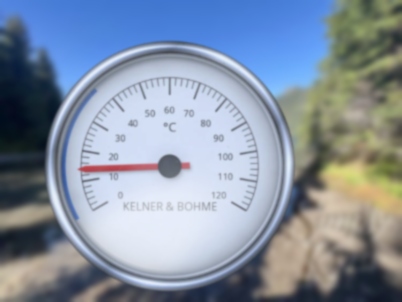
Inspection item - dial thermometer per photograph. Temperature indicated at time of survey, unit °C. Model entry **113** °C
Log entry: **14** °C
